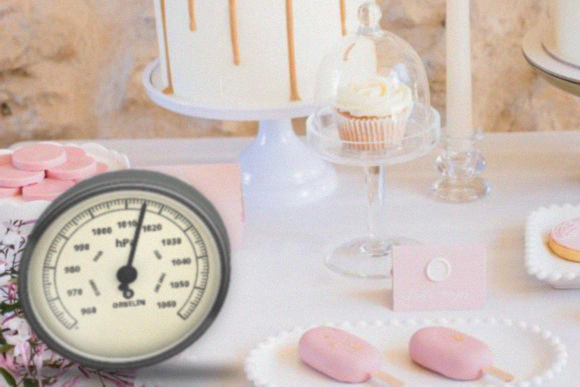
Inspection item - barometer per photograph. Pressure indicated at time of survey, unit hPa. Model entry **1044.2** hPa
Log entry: **1015** hPa
